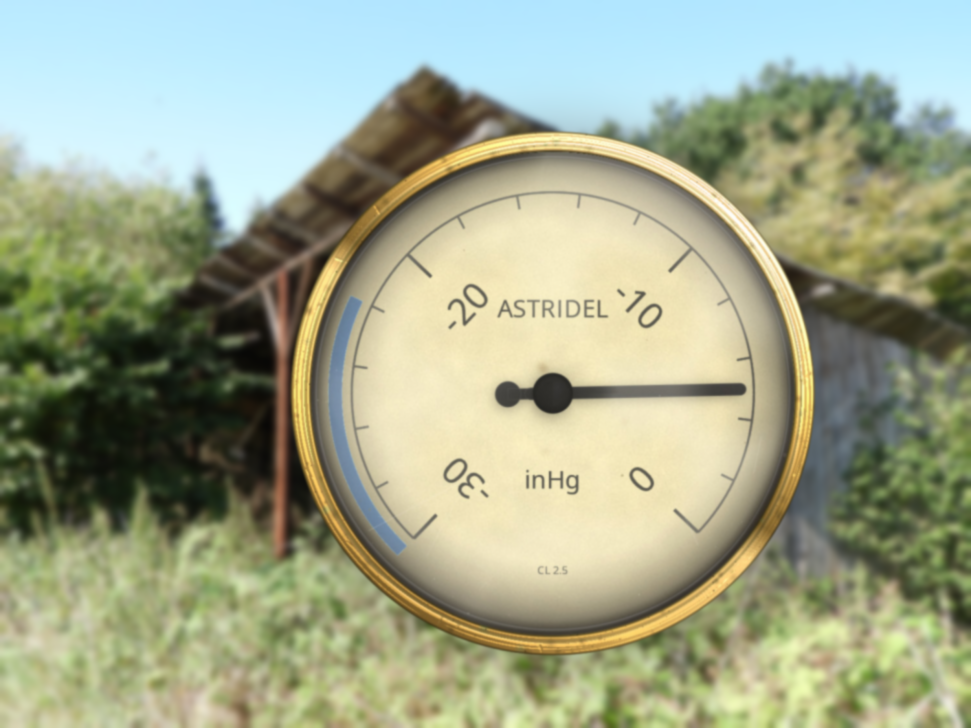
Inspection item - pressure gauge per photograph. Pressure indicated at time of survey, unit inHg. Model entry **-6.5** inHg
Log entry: **-5** inHg
